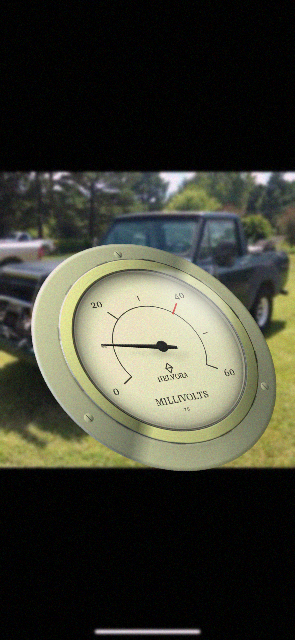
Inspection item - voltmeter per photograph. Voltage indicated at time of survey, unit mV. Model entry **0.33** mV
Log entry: **10** mV
